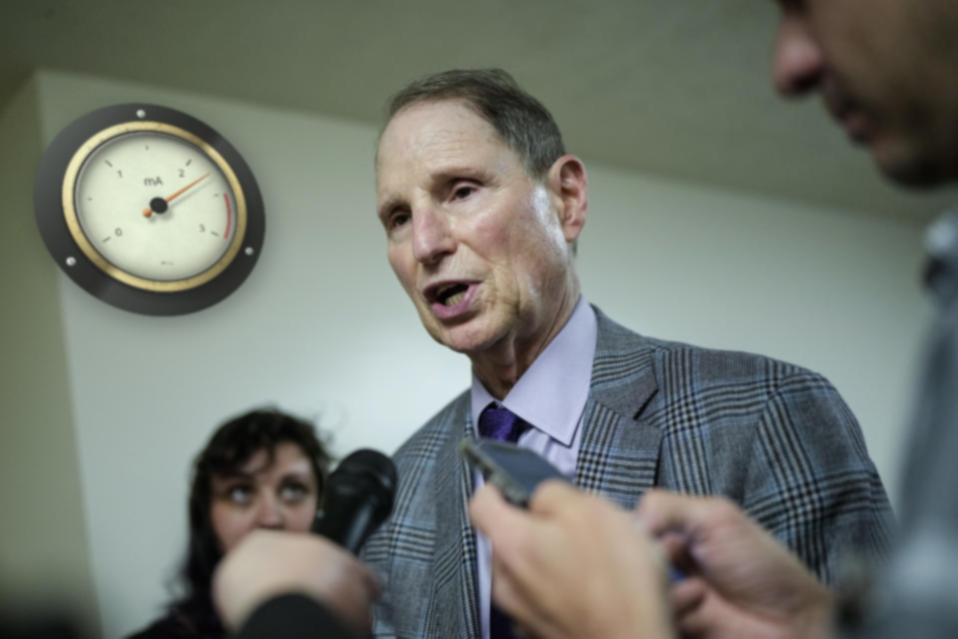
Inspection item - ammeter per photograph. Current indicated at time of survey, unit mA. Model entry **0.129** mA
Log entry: **2.25** mA
